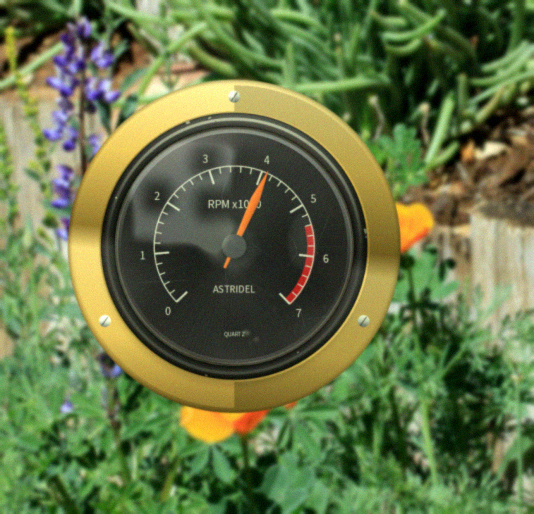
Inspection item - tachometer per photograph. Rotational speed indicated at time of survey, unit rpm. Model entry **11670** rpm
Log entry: **4100** rpm
